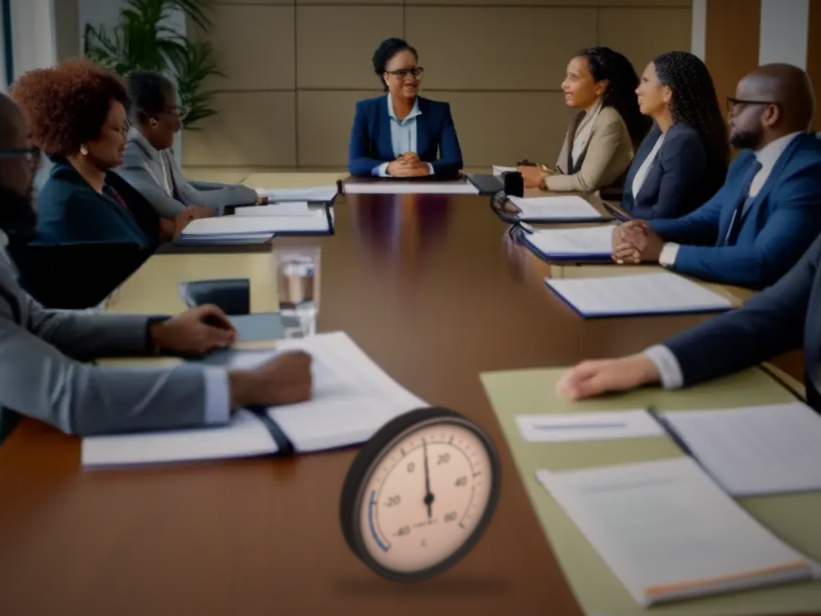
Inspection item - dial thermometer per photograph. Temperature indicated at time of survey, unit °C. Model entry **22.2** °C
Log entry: **8** °C
